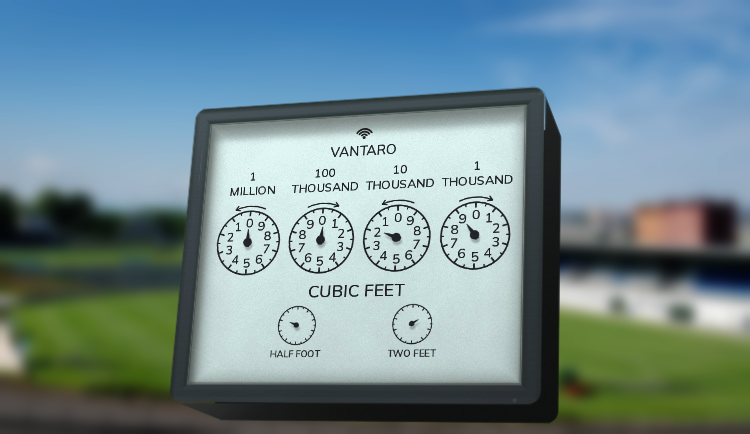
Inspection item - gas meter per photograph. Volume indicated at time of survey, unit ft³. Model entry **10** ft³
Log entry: **1900** ft³
